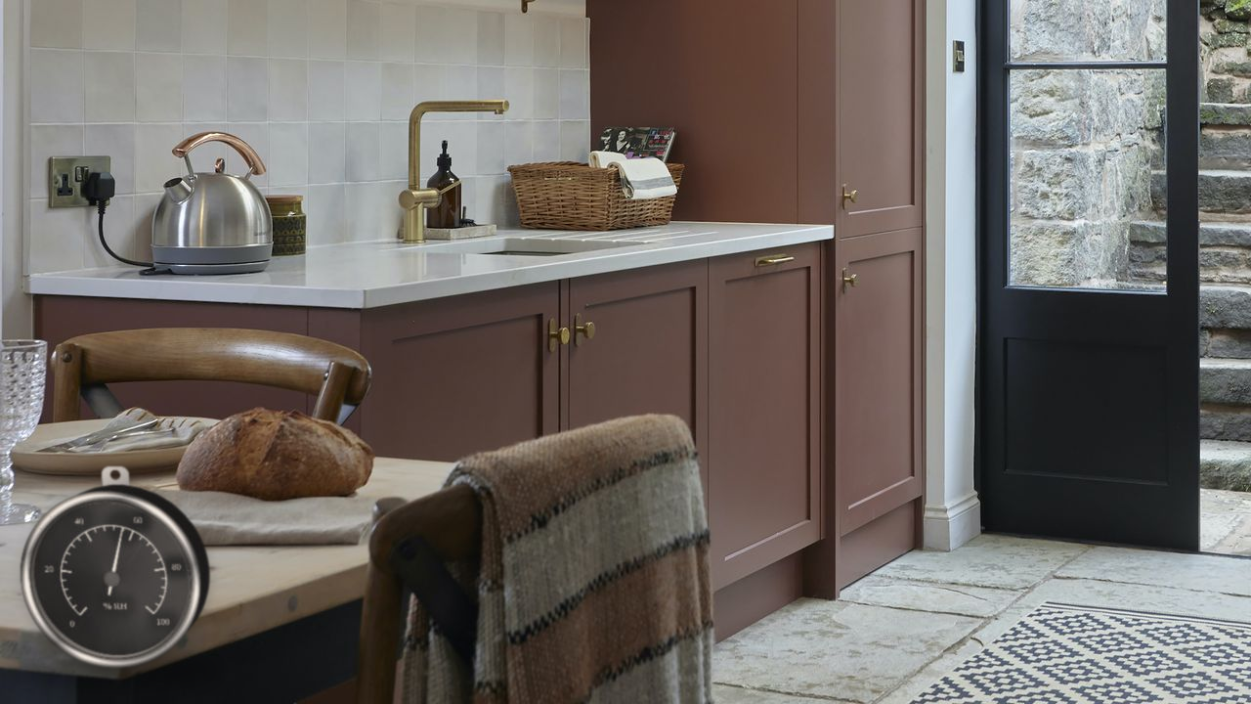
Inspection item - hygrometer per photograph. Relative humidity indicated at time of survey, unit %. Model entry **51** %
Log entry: **56** %
